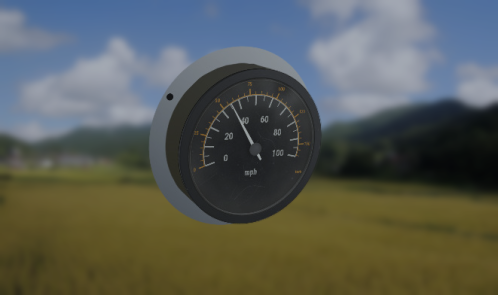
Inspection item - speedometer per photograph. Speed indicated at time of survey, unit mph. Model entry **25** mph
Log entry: **35** mph
